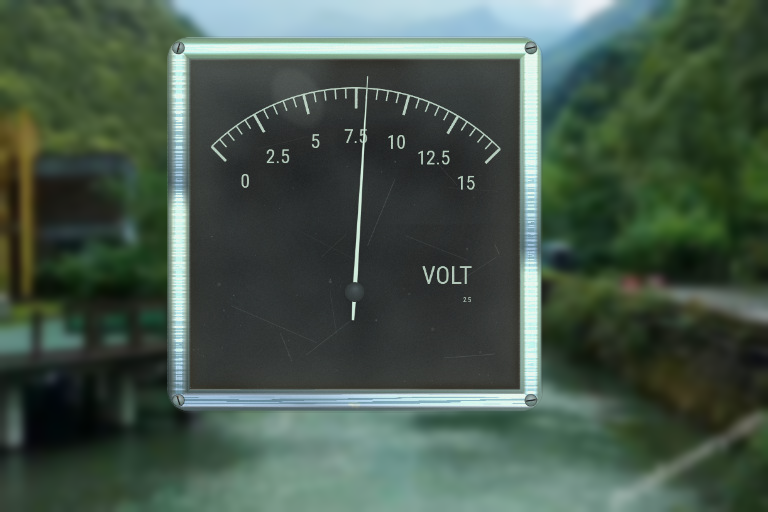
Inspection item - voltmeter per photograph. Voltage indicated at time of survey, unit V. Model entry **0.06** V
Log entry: **8** V
